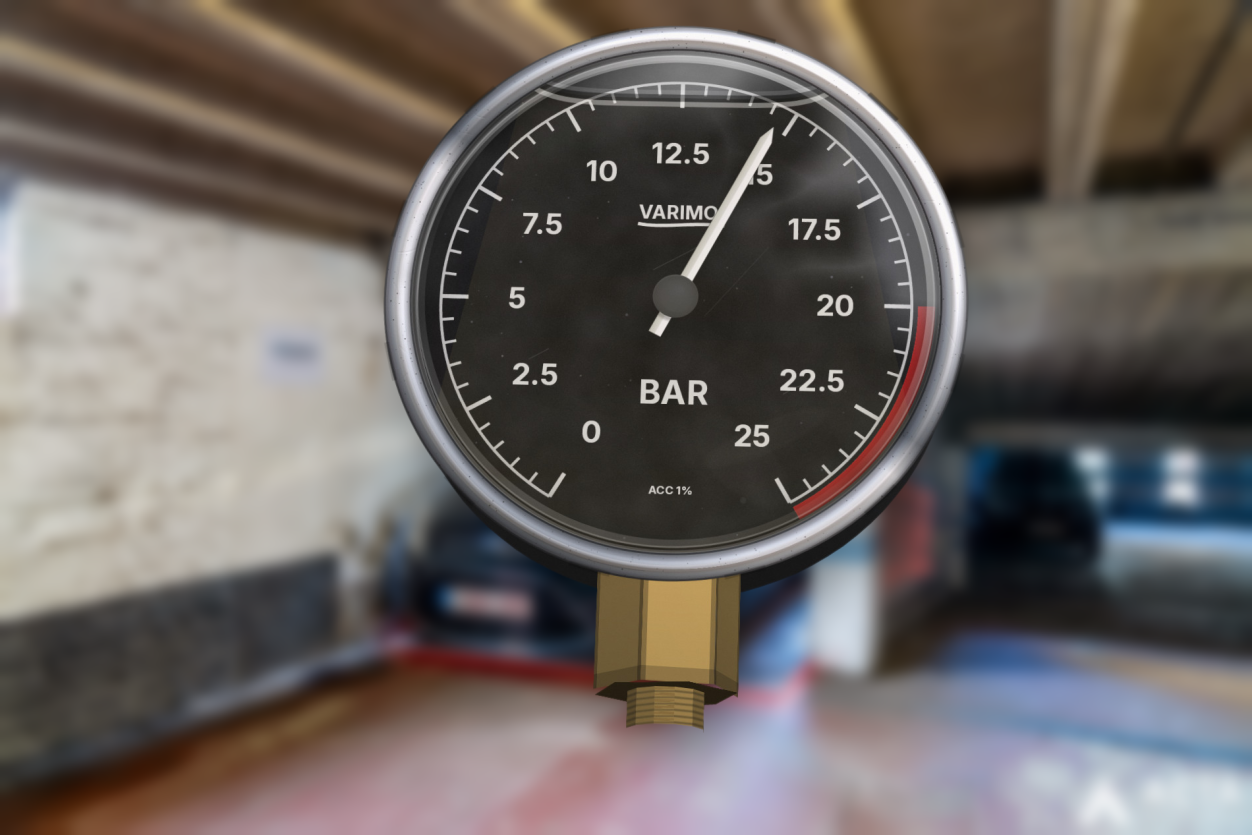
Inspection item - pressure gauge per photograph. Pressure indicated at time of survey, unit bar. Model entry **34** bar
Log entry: **14.75** bar
